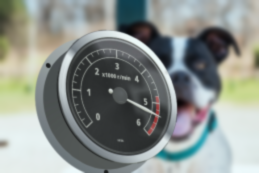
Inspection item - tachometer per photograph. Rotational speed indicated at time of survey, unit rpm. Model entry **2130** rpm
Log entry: **5400** rpm
